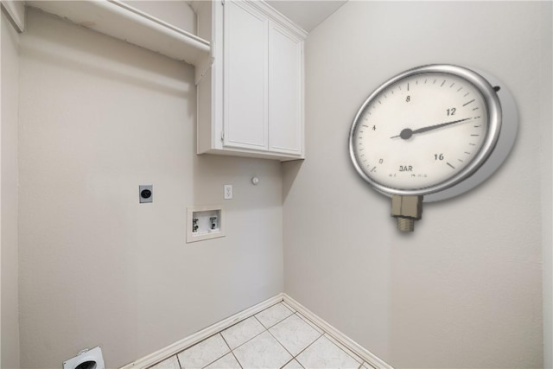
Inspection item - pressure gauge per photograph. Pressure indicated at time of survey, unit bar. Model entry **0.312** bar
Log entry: **13** bar
